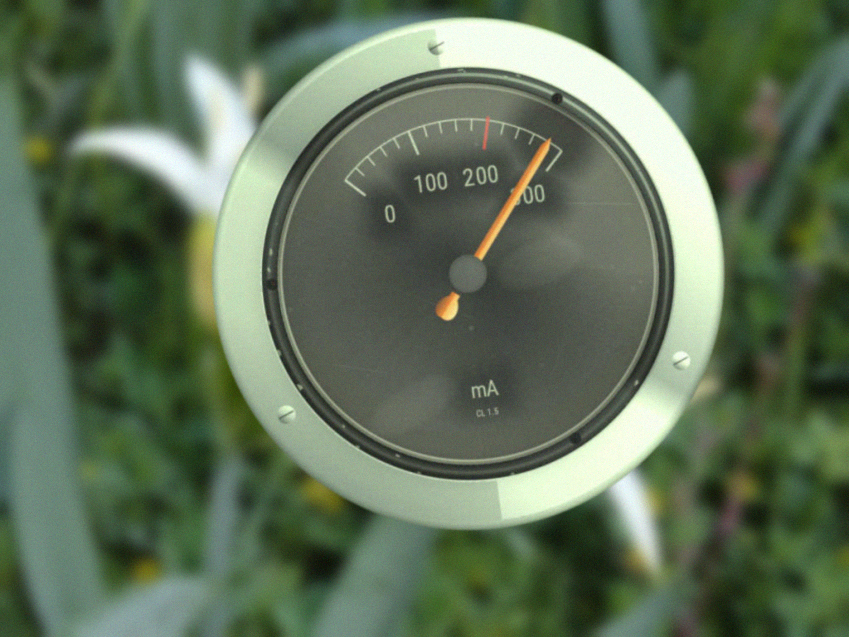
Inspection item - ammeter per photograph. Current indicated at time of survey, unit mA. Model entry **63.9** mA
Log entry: **280** mA
